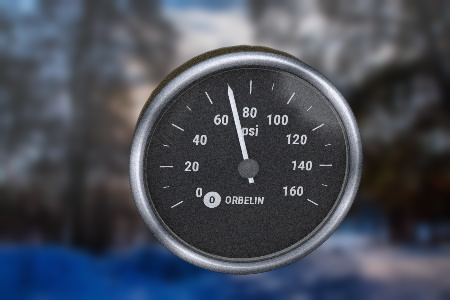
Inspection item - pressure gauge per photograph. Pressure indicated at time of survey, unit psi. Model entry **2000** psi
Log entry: **70** psi
